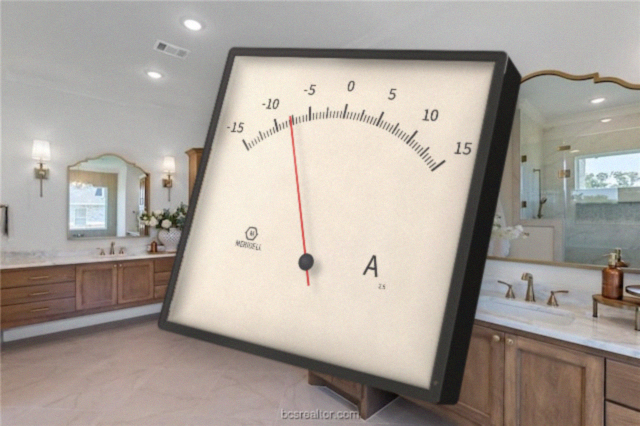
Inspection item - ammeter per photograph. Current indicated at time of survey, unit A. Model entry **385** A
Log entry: **-7.5** A
